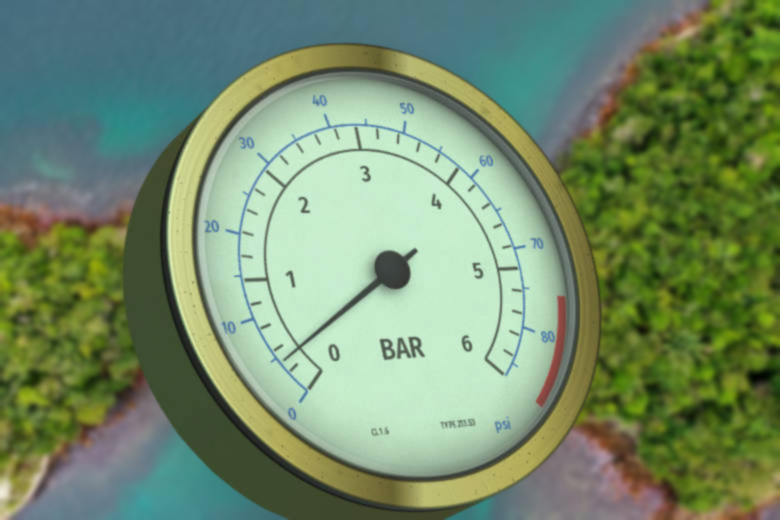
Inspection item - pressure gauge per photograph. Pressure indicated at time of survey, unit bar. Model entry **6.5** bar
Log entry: **0.3** bar
